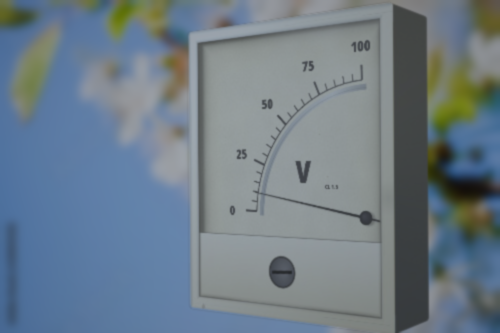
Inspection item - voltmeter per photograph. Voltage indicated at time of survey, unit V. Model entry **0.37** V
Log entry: **10** V
